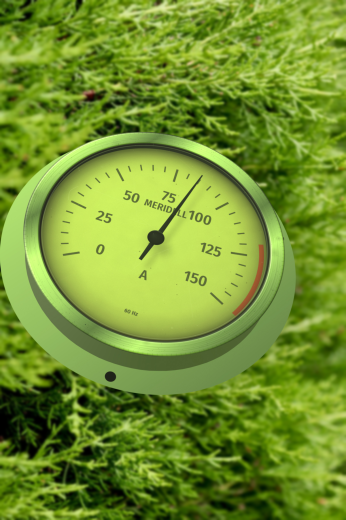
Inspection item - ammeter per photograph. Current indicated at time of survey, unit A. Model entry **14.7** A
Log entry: **85** A
